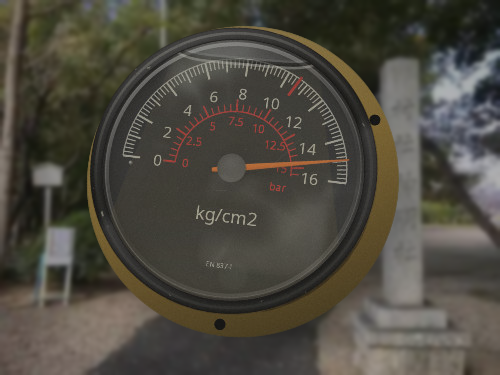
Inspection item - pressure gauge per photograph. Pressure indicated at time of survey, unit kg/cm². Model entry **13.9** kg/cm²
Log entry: **15** kg/cm²
